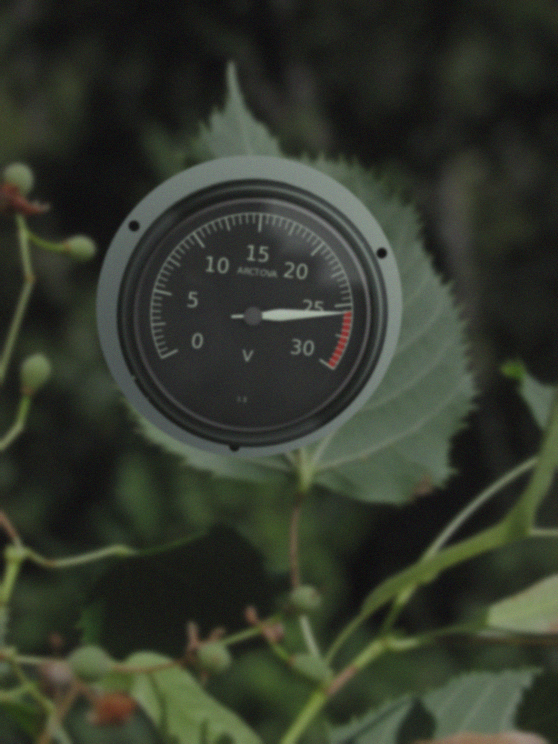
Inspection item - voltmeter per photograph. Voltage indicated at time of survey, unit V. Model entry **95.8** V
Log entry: **25.5** V
